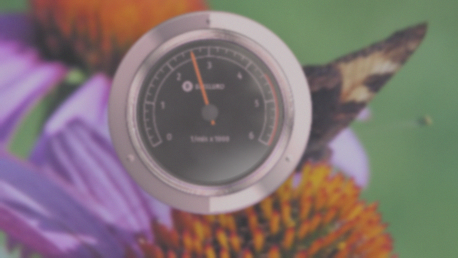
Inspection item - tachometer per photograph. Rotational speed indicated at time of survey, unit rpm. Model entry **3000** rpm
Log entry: **2600** rpm
